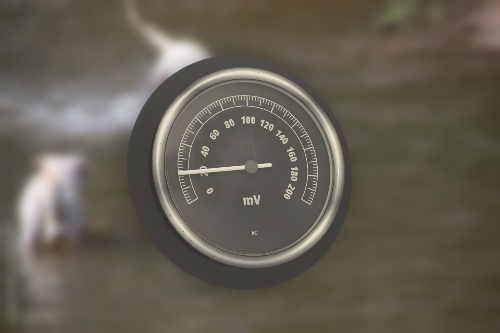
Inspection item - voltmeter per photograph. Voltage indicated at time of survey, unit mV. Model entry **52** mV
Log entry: **20** mV
